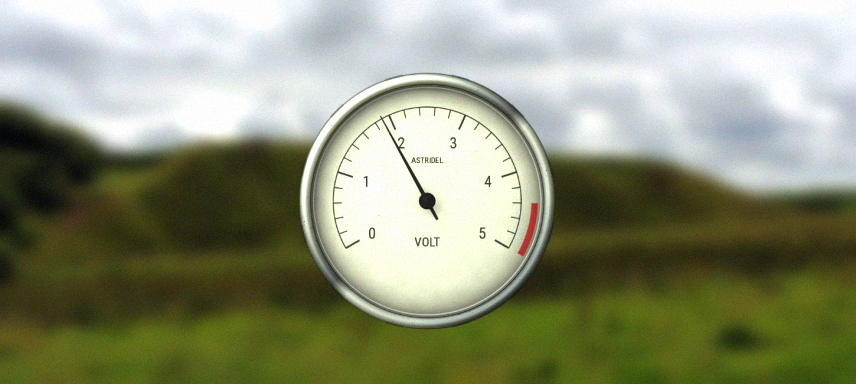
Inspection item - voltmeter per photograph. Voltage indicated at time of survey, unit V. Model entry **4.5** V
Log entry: **1.9** V
